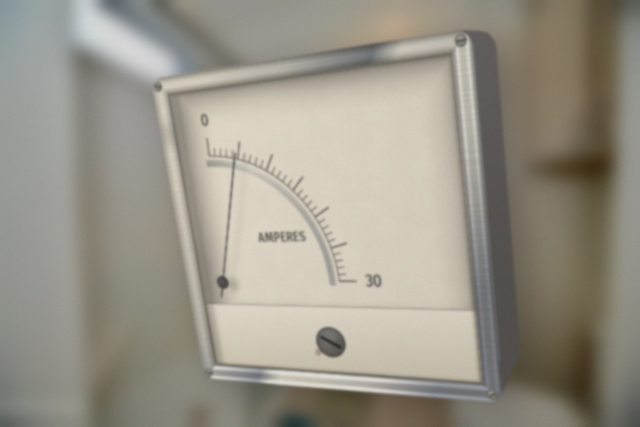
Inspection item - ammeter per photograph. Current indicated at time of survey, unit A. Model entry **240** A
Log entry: **5** A
